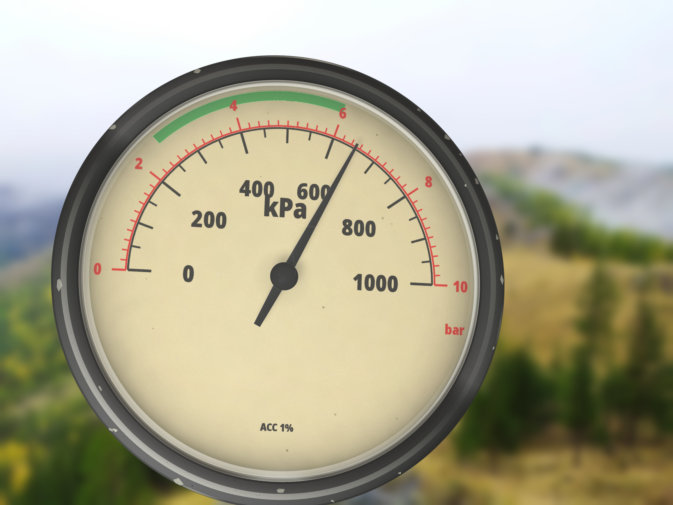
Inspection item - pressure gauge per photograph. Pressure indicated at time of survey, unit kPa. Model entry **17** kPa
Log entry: **650** kPa
